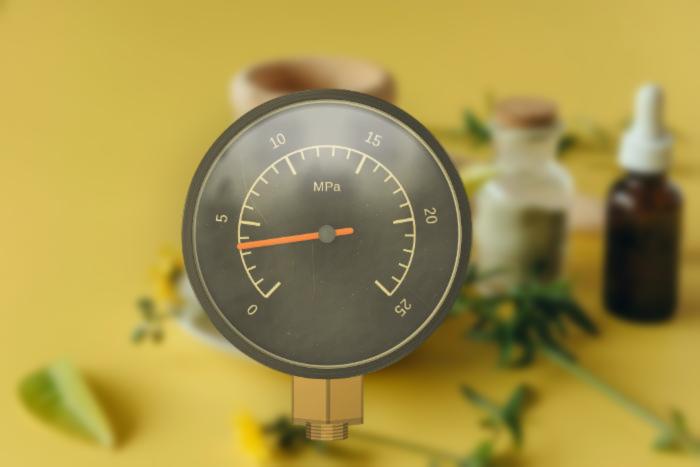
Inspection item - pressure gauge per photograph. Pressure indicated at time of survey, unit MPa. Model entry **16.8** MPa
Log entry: **3.5** MPa
